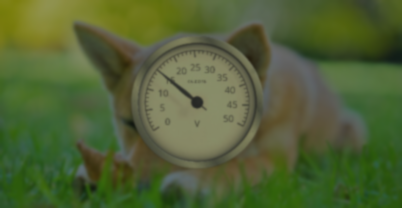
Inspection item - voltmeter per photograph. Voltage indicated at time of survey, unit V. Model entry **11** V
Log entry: **15** V
